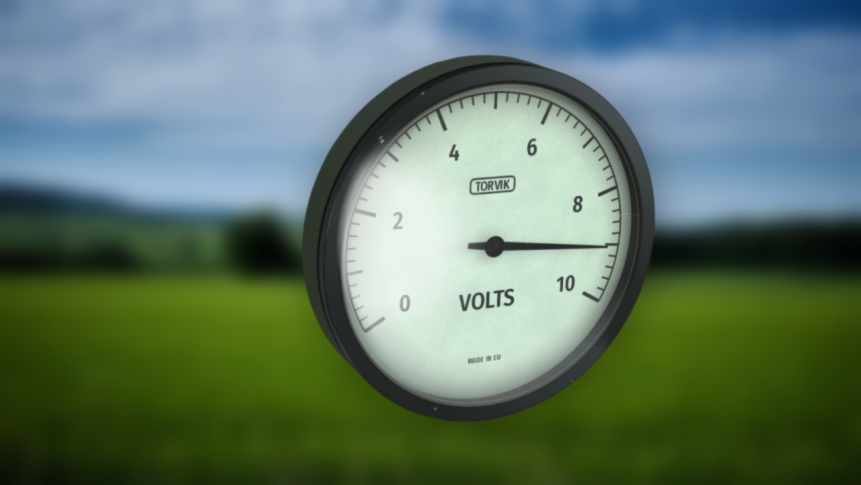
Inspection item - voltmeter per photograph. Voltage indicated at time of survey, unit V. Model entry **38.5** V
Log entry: **9** V
